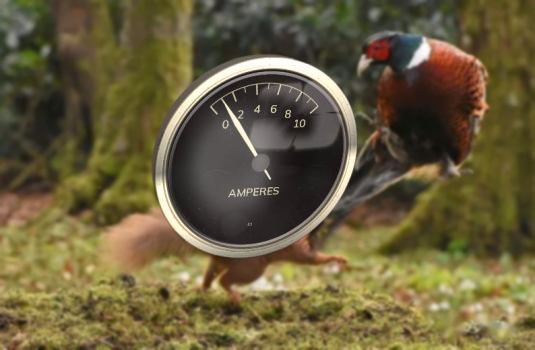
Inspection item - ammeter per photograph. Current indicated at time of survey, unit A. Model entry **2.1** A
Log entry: **1** A
